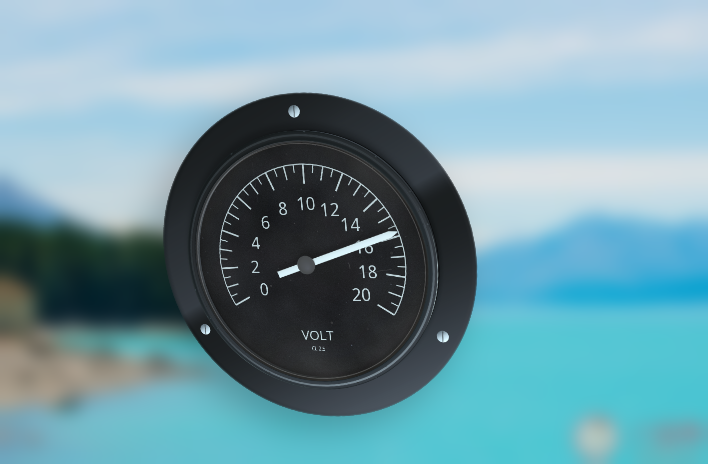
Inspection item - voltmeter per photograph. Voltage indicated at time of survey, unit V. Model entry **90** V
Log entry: **15.75** V
